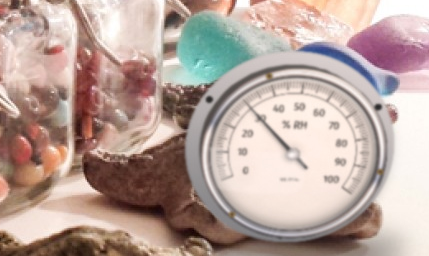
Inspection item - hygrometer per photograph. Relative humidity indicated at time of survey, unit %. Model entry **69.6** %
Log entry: **30** %
